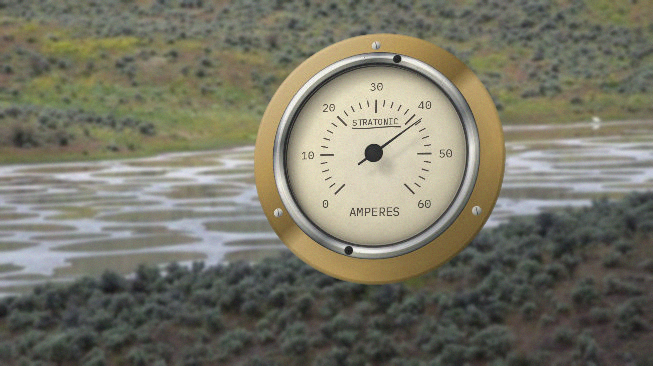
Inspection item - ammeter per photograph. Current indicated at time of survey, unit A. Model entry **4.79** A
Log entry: **42** A
